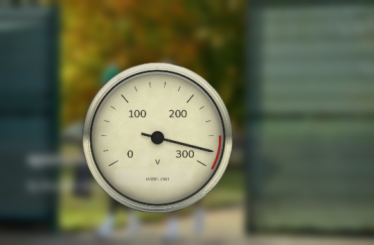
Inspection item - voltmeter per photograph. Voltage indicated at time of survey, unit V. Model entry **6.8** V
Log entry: **280** V
